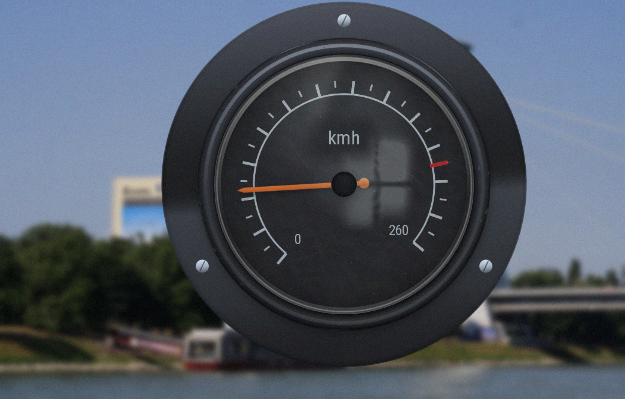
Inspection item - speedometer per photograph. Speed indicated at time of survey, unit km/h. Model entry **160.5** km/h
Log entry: **45** km/h
